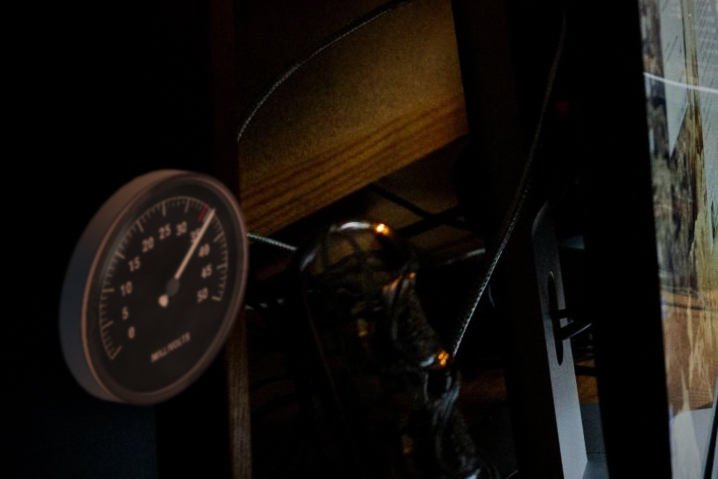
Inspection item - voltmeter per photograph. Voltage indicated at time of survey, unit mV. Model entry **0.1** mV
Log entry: **35** mV
